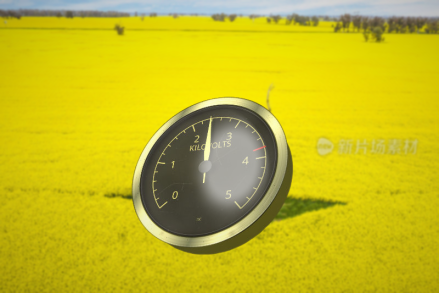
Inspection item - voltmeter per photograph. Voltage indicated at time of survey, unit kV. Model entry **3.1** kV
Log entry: **2.4** kV
